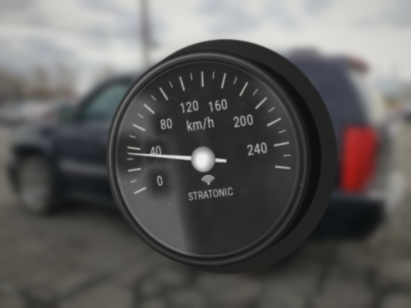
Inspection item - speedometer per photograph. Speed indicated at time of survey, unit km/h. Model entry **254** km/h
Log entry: **35** km/h
